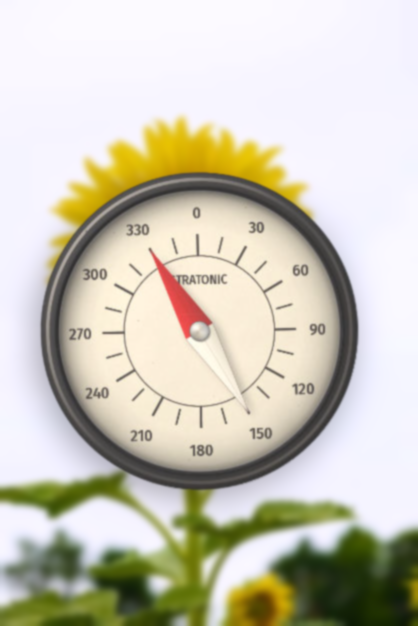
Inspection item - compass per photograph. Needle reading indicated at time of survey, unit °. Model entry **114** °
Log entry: **330** °
